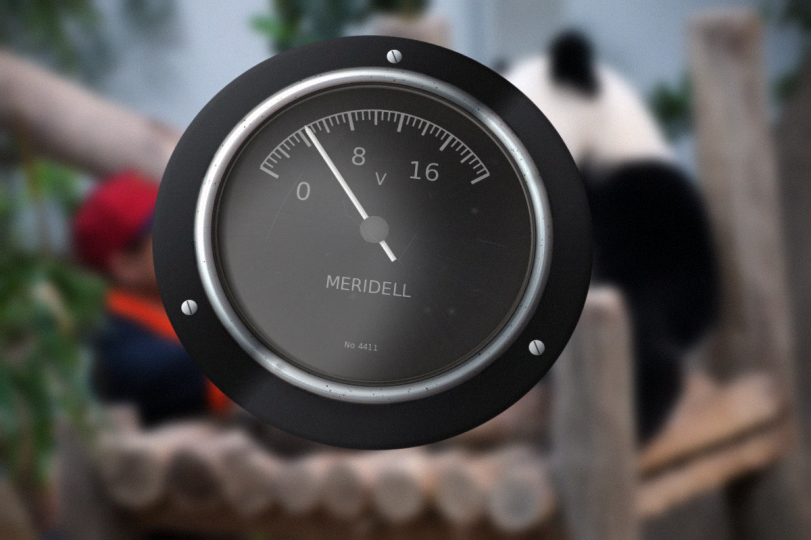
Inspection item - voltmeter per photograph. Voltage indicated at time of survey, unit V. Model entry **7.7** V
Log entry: **4.5** V
